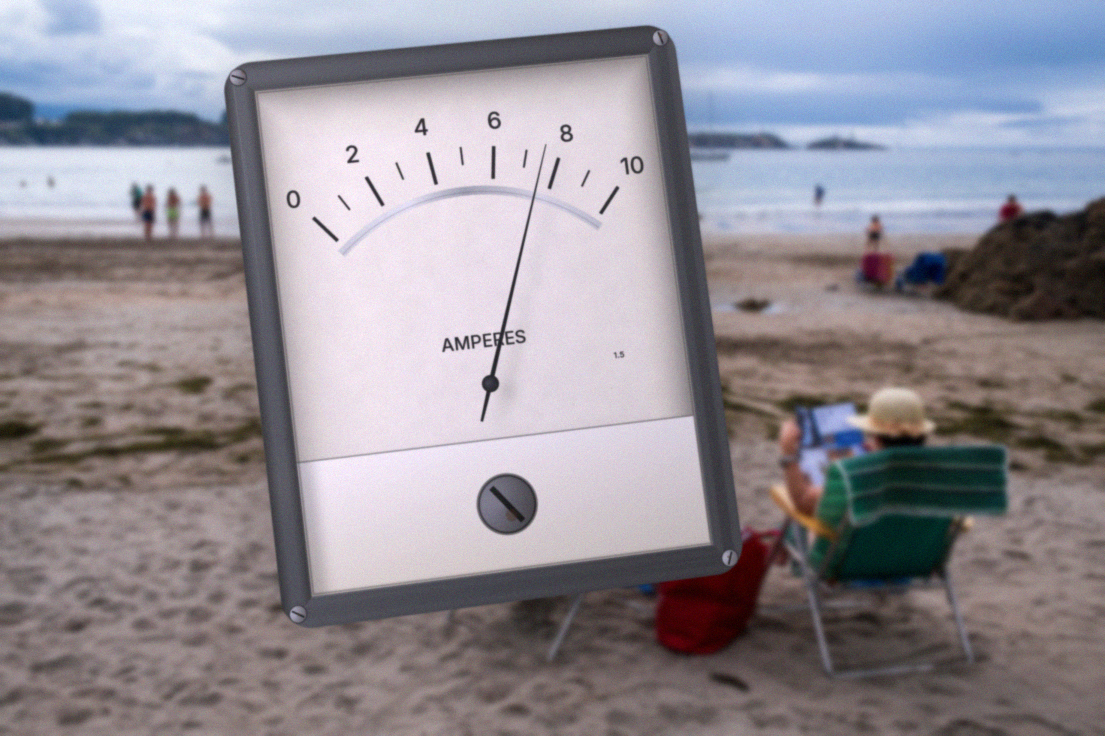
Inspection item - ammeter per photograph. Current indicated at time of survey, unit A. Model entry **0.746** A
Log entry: **7.5** A
